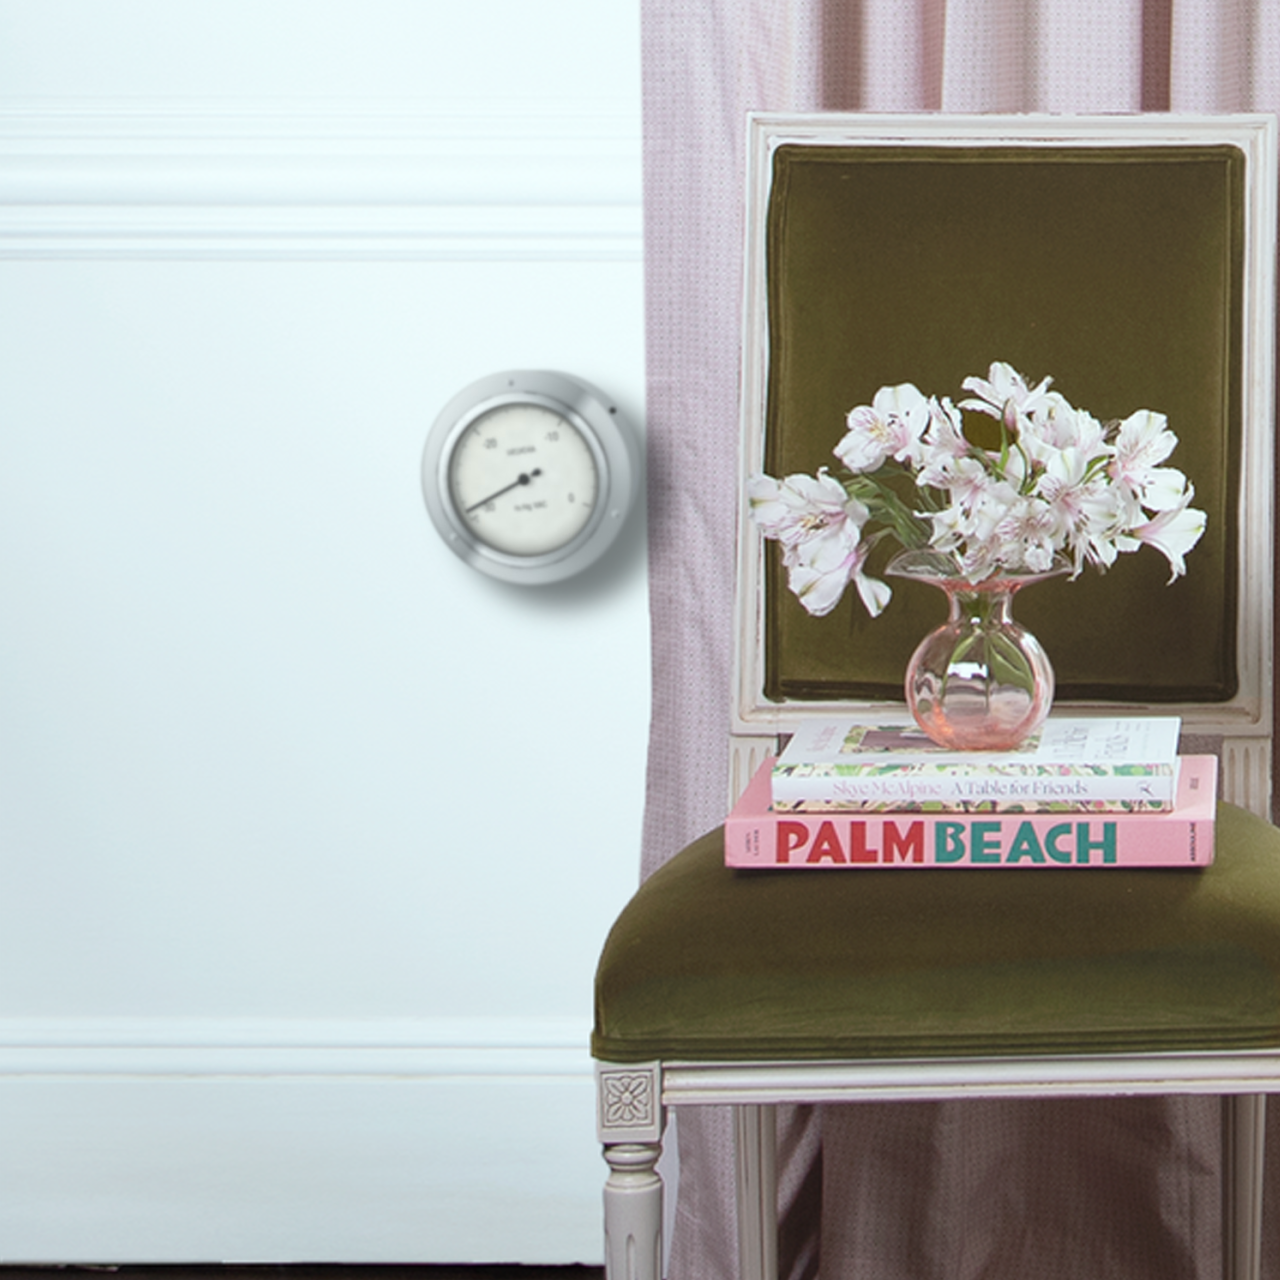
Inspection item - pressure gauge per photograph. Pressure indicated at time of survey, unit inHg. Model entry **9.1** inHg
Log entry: **-29** inHg
